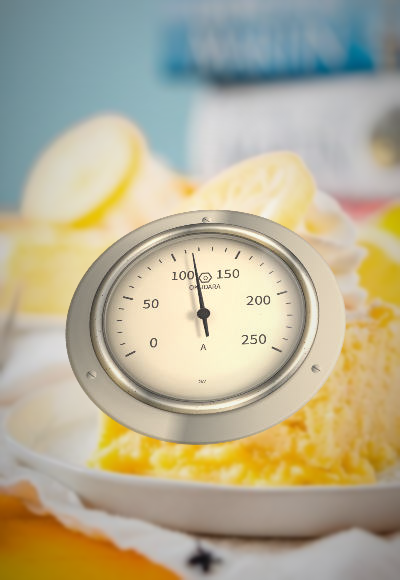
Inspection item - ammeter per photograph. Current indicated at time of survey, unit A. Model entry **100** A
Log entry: **115** A
